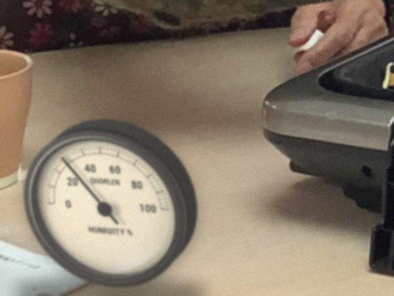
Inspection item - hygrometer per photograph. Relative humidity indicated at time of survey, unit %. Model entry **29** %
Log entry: **30** %
